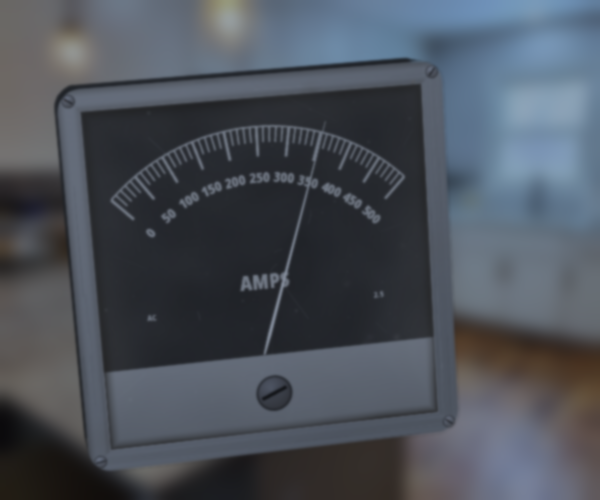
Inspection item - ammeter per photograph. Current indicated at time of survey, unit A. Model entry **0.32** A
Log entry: **350** A
